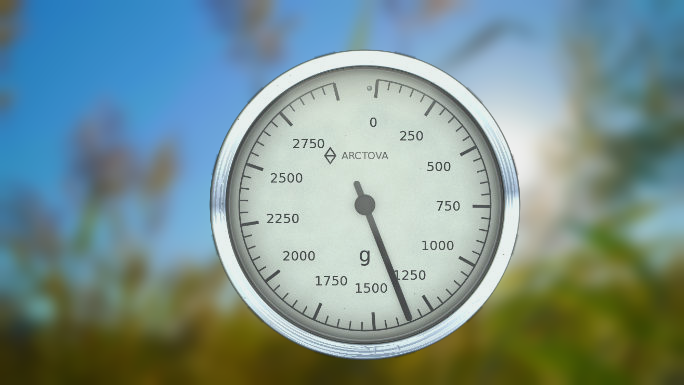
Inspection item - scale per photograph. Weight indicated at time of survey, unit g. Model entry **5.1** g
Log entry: **1350** g
